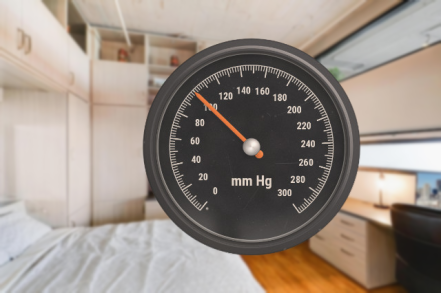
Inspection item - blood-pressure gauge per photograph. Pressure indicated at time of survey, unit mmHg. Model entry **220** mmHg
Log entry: **100** mmHg
